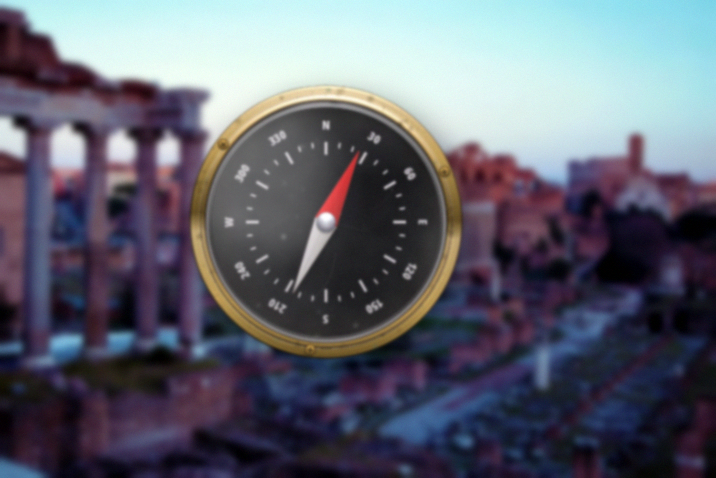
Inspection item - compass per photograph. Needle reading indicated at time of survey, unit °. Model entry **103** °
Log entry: **25** °
